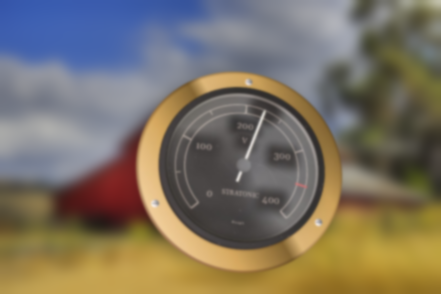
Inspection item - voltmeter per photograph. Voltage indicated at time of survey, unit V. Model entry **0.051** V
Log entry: **225** V
